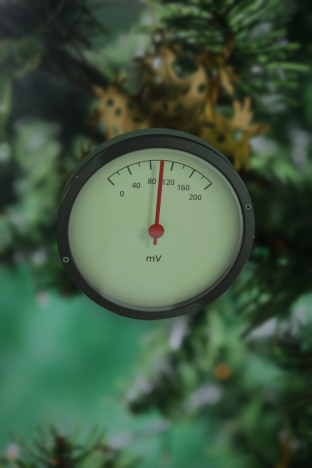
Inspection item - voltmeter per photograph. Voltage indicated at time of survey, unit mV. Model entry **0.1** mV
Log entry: **100** mV
